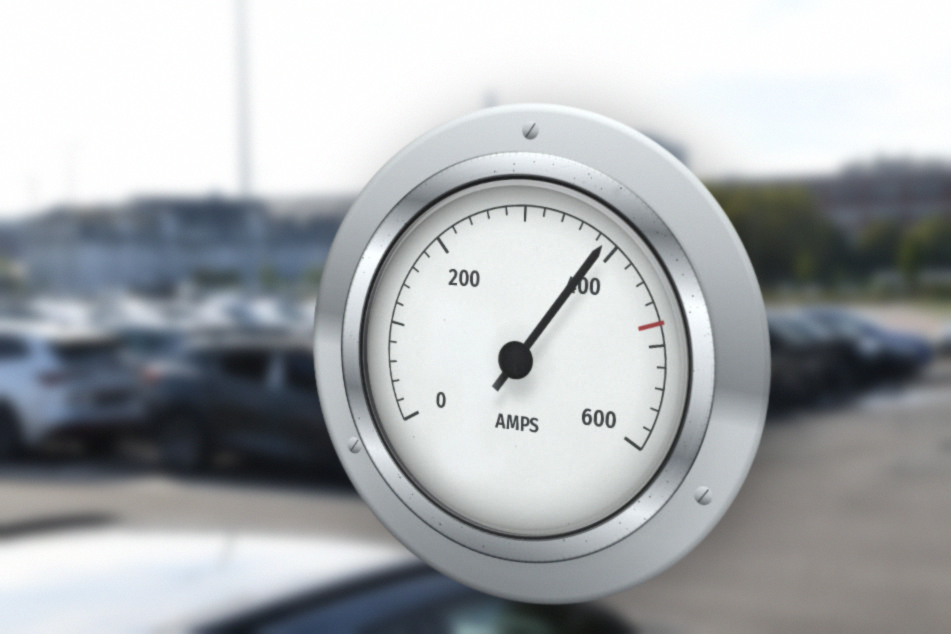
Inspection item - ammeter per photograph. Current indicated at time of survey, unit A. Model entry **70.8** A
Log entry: **390** A
